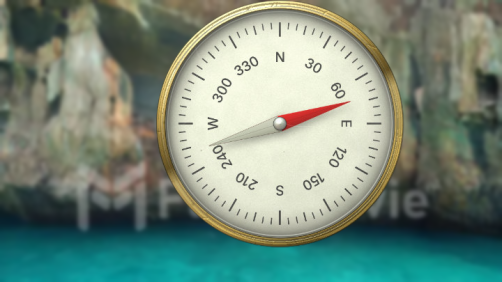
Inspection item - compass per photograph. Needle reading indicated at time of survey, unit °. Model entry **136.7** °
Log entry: **72.5** °
